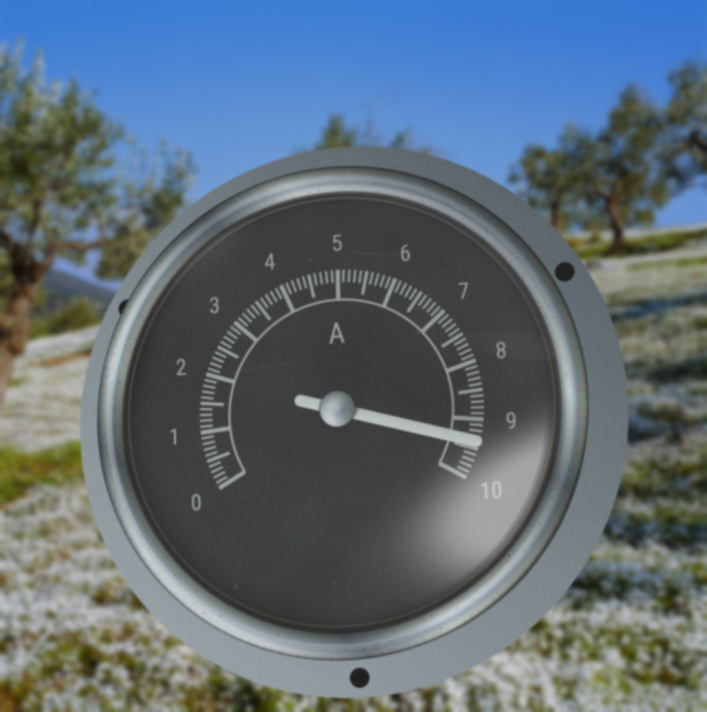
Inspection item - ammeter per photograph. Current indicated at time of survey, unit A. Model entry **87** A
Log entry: **9.4** A
